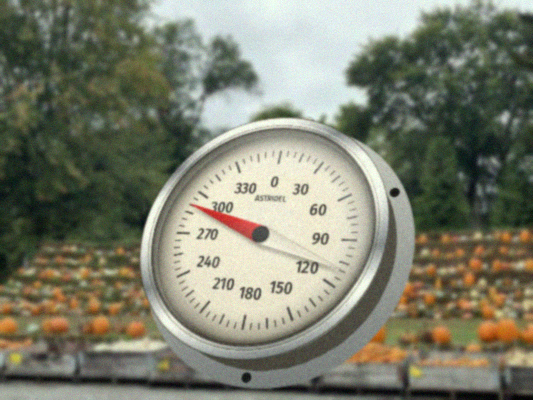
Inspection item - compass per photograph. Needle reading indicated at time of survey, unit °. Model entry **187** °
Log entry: **290** °
